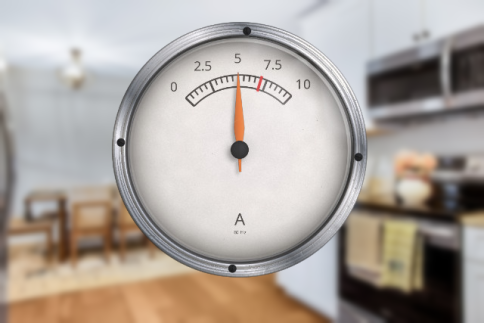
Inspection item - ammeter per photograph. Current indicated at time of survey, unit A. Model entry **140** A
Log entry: **5** A
